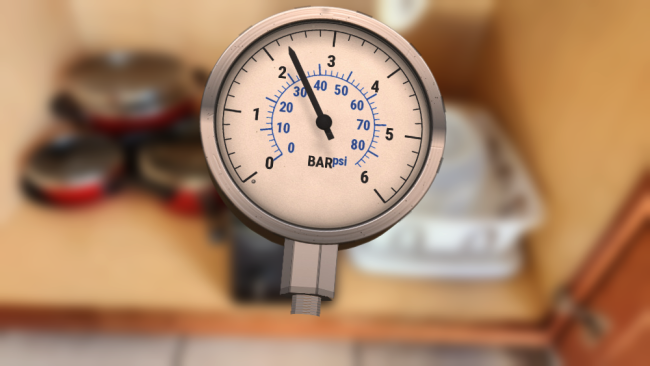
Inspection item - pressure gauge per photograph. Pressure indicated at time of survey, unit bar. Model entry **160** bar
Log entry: **2.3** bar
